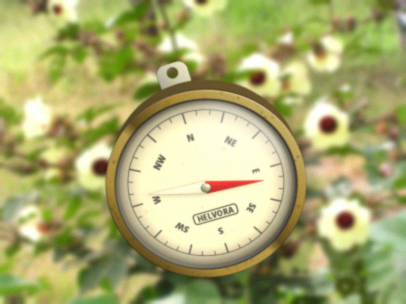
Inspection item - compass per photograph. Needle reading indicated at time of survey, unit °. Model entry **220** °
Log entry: **100** °
